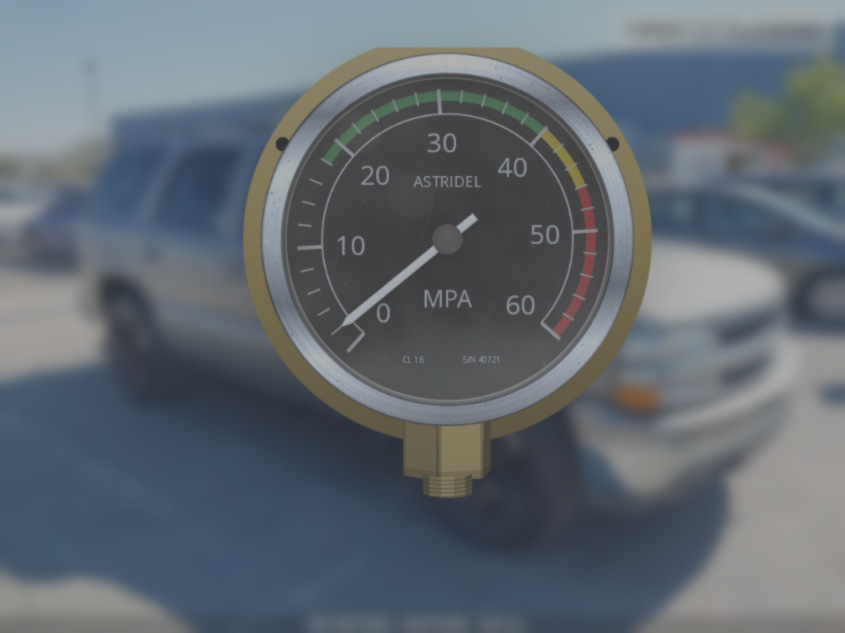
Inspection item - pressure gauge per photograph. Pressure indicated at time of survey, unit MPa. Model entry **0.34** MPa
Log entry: **2** MPa
